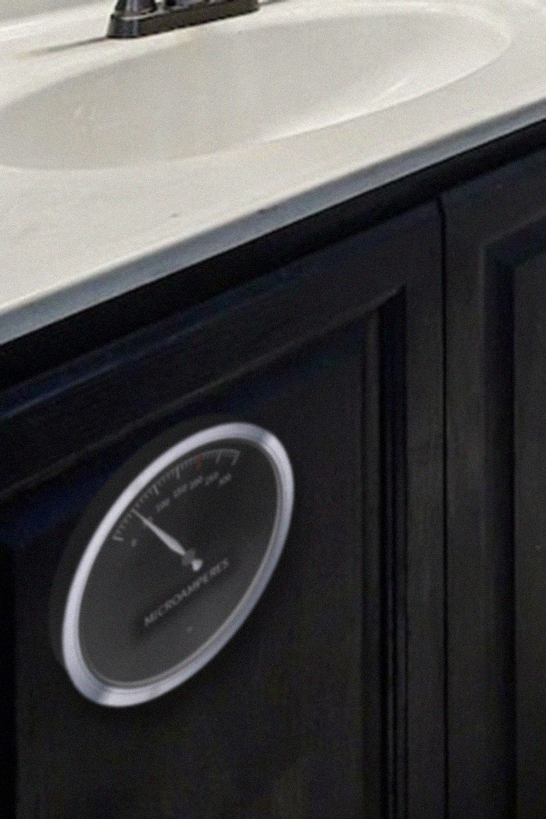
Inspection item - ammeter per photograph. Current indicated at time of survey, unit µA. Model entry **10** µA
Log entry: **50** µA
